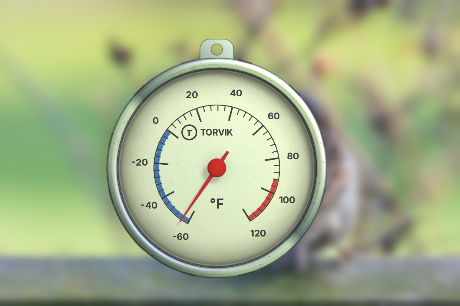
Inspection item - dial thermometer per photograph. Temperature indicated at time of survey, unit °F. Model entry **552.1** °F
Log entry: **-56** °F
